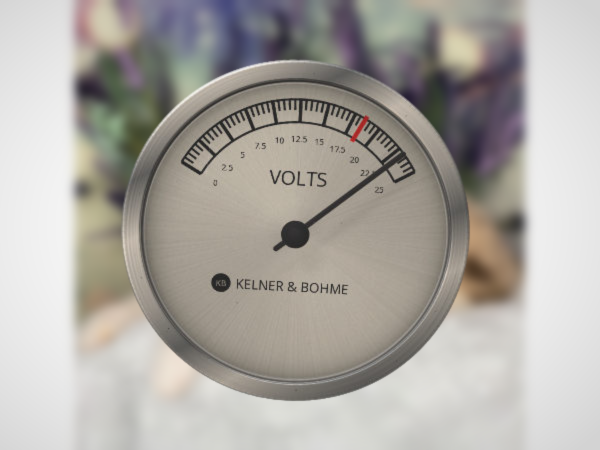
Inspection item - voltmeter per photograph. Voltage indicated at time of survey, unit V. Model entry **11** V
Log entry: **23** V
